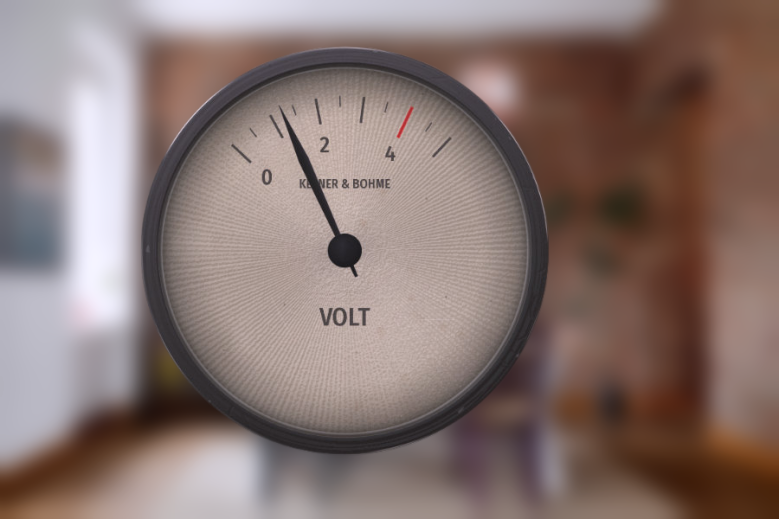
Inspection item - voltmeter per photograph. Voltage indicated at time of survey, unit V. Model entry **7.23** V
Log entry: **1.25** V
